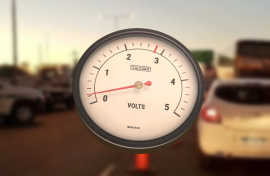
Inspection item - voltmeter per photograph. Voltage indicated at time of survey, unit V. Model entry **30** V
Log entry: **0.2** V
